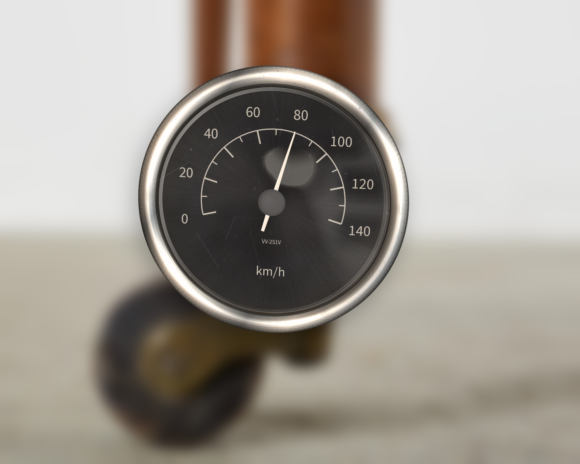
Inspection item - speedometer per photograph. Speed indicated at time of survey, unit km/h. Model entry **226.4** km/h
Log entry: **80** km/h
